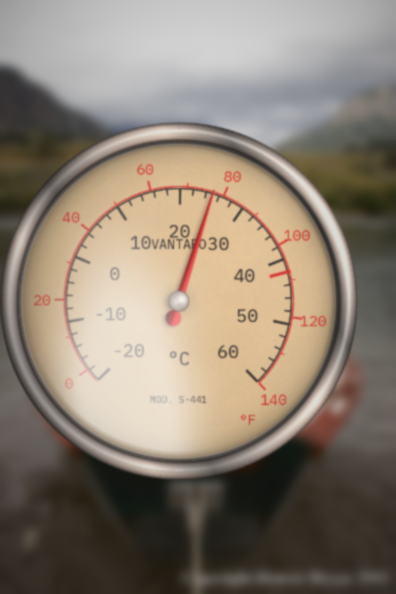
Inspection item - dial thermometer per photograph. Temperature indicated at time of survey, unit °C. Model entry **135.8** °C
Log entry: **25** °C
